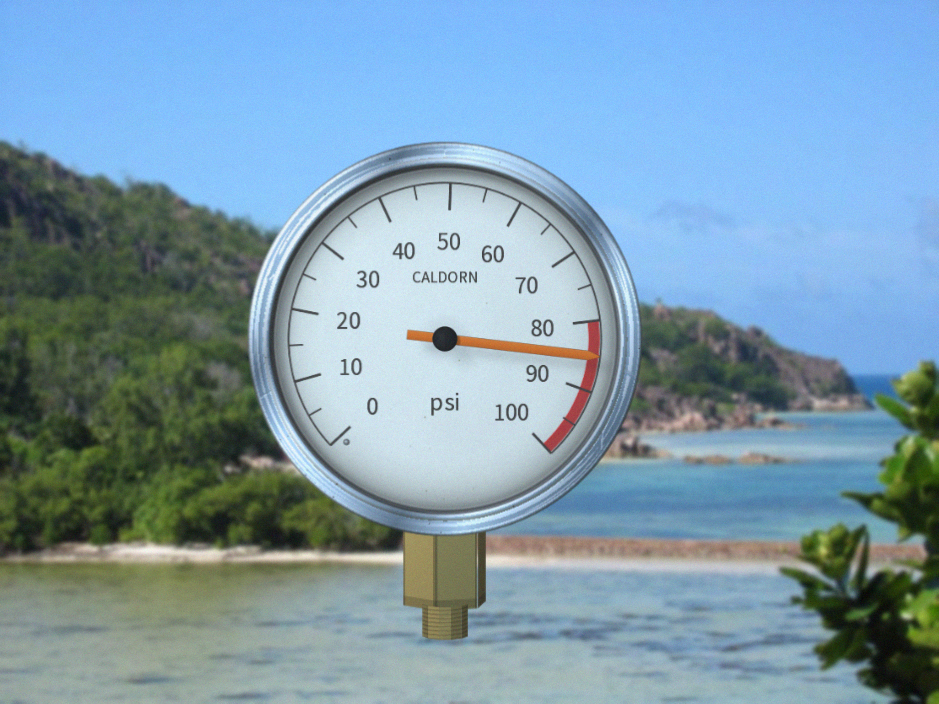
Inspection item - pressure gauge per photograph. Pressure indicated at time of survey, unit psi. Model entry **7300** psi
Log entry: **85** psi
